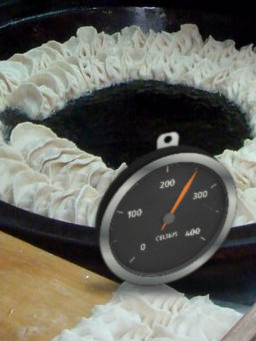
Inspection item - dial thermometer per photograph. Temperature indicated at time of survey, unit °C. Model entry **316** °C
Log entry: **250** °C
